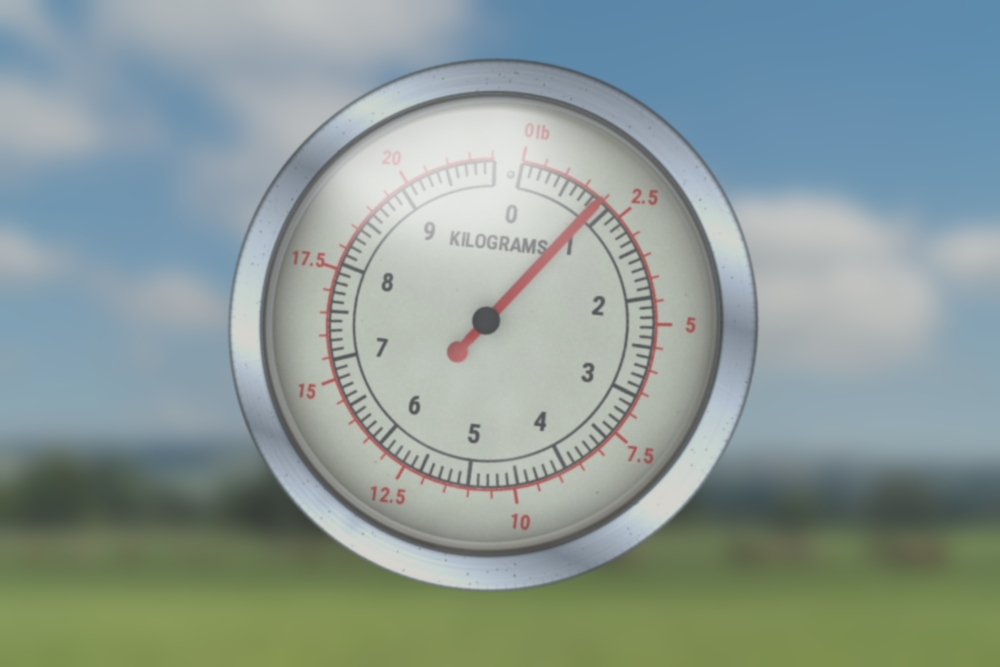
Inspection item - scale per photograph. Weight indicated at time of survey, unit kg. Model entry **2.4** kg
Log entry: **0.9** kg
